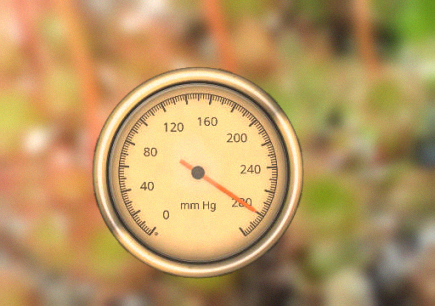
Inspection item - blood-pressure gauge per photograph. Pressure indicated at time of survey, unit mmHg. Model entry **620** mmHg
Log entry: **280** mmHg
